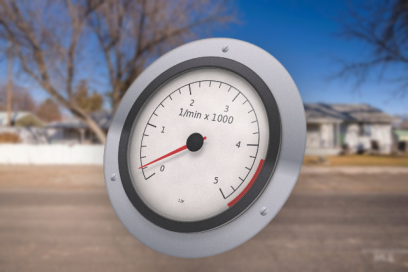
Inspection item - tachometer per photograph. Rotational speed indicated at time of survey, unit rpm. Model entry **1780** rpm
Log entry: **200** rpm
